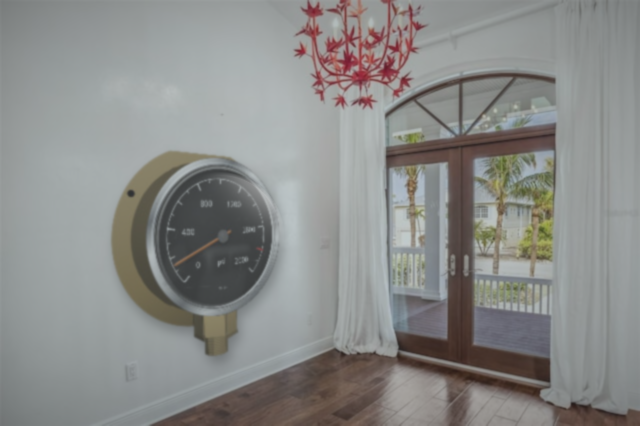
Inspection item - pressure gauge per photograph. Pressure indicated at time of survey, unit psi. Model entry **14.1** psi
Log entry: **150** psi
